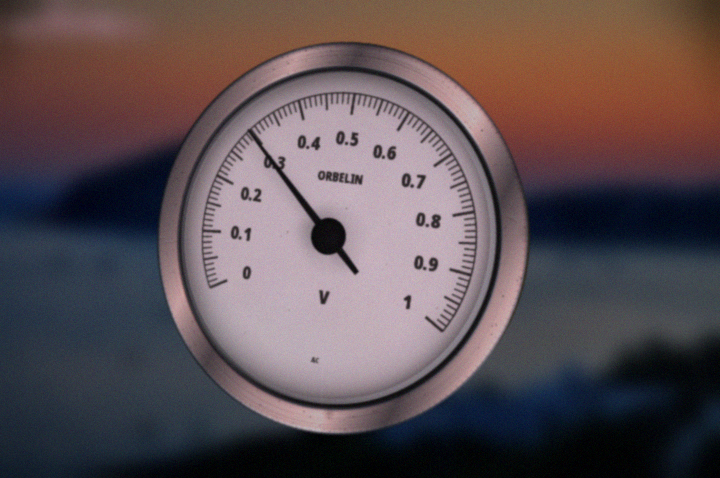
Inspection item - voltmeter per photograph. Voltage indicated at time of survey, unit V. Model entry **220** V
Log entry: **0.3** V
